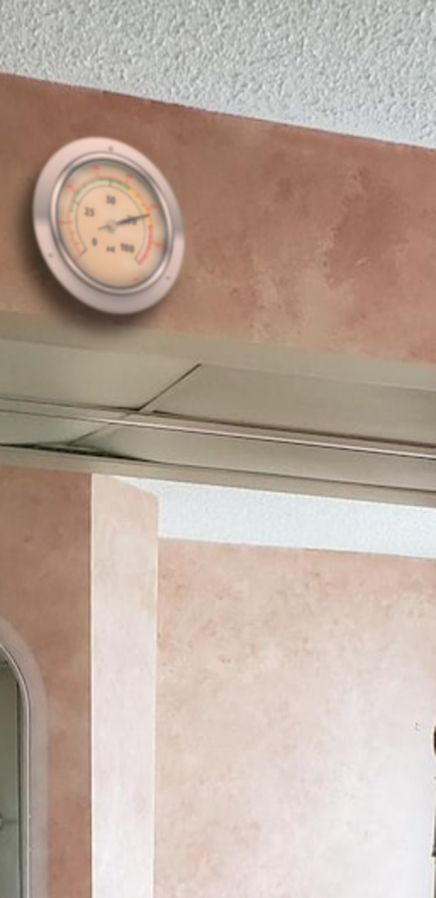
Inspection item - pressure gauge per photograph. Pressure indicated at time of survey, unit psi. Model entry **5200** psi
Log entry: **75** psi
